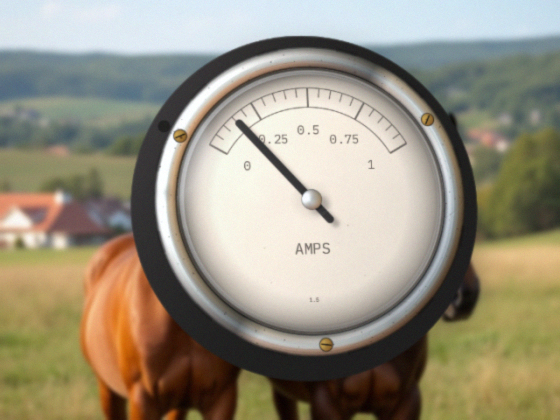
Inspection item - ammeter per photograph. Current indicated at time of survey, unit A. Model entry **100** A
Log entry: **0.15** A
